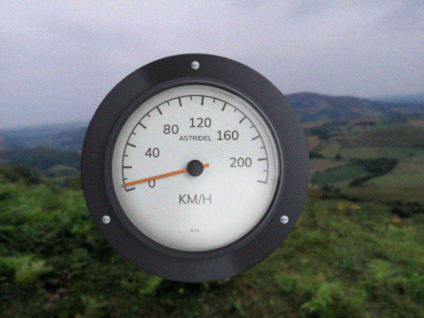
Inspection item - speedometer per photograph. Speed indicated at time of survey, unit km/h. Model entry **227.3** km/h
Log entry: **5** km/h
